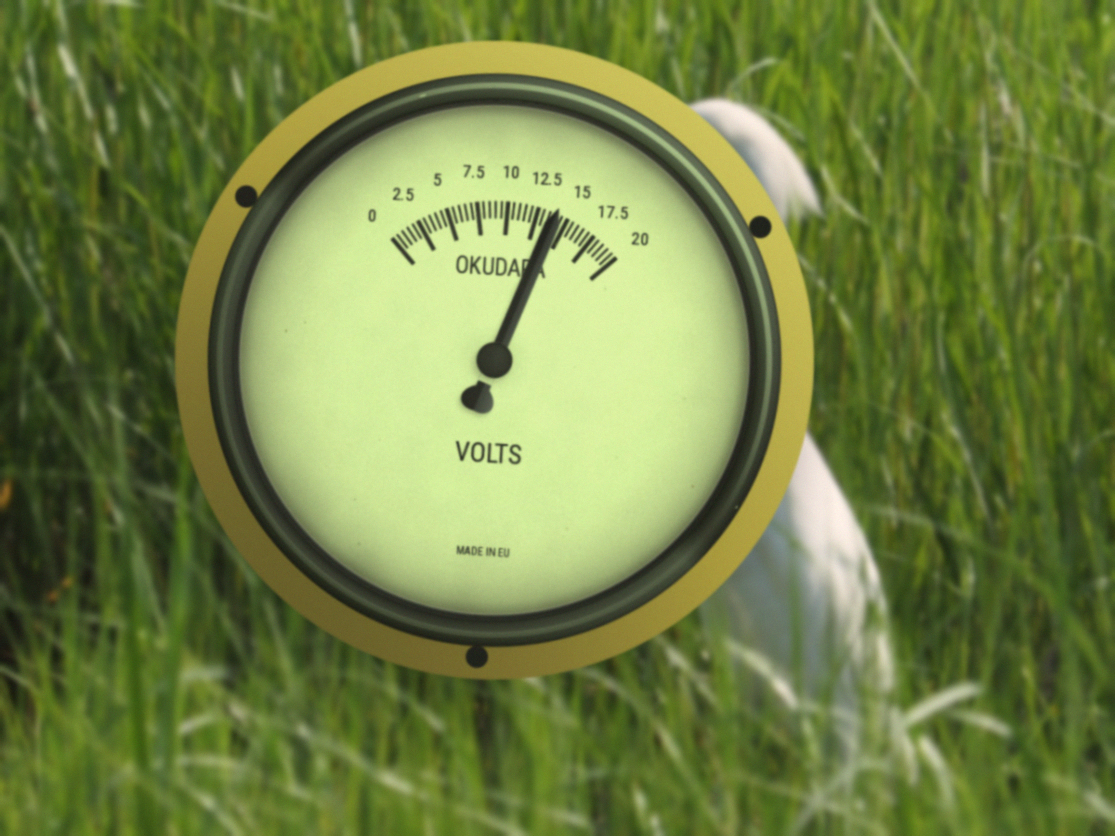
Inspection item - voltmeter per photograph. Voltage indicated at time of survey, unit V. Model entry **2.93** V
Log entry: **14** V
